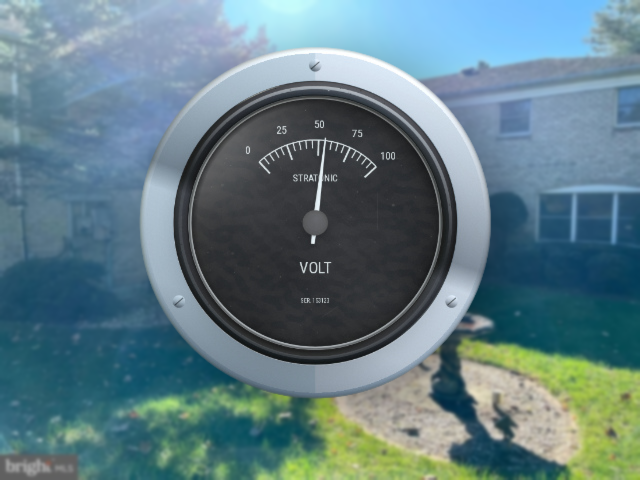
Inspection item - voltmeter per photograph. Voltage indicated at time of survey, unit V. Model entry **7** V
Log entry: **55** V
